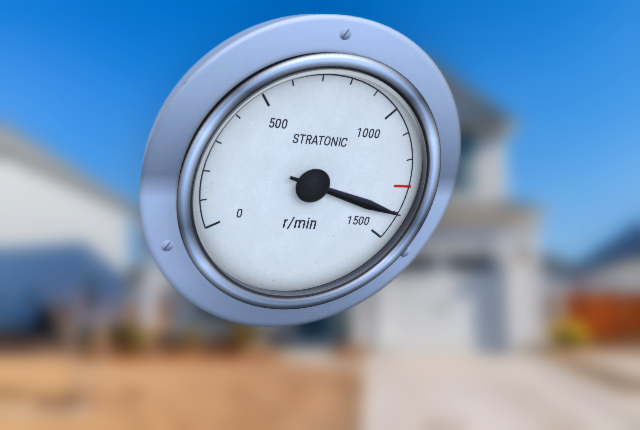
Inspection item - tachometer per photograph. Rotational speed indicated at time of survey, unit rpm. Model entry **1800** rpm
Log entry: **1400** rpm
